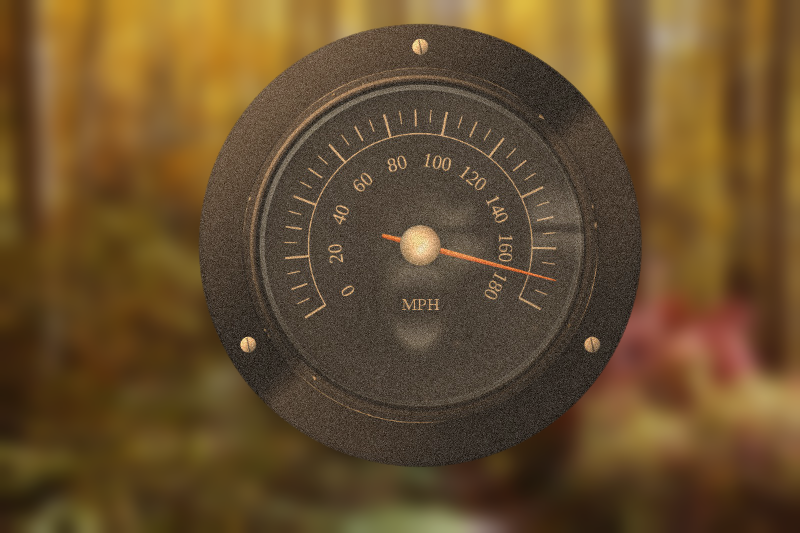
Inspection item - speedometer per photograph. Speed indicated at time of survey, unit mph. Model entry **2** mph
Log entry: **170** mph
